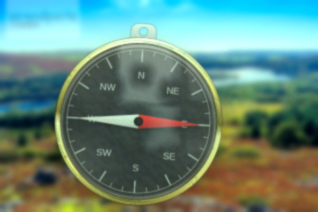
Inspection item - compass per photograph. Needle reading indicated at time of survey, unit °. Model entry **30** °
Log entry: **90** °
